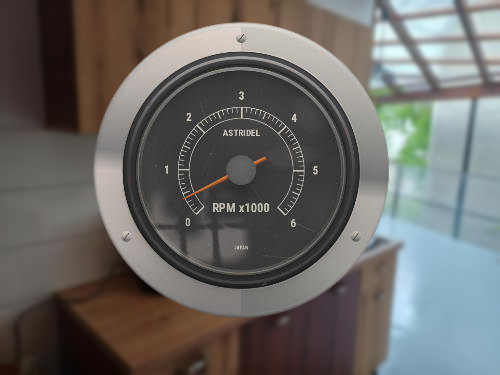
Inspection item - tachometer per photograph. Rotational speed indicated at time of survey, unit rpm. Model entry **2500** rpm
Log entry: **400** rpm
